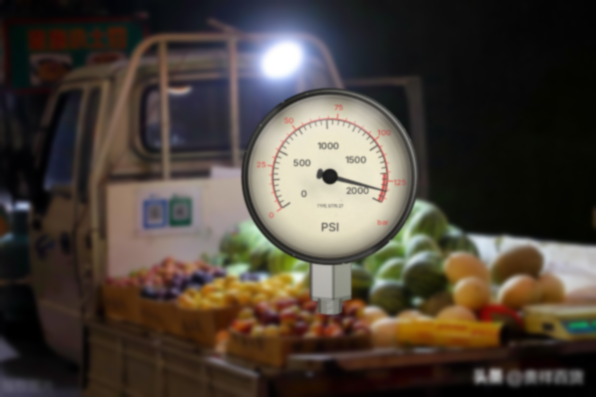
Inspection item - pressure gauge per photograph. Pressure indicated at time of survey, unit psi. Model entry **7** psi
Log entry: **1900** psi
